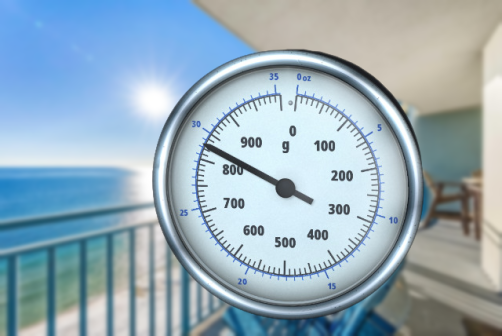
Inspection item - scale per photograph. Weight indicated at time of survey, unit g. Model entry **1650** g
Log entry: **830** g
